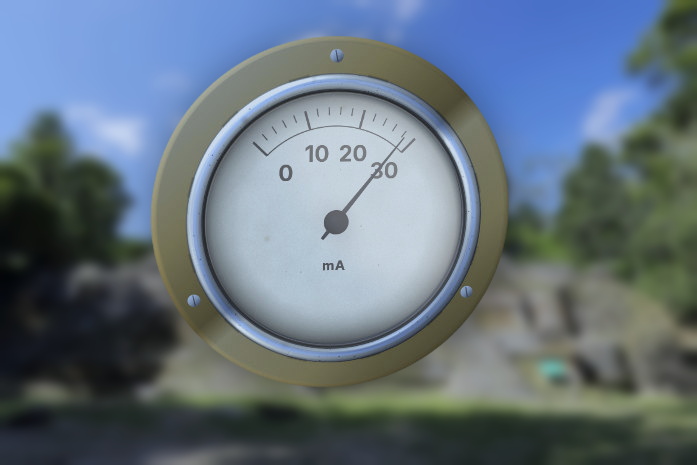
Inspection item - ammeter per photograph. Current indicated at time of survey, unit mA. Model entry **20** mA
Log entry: **28** mA
